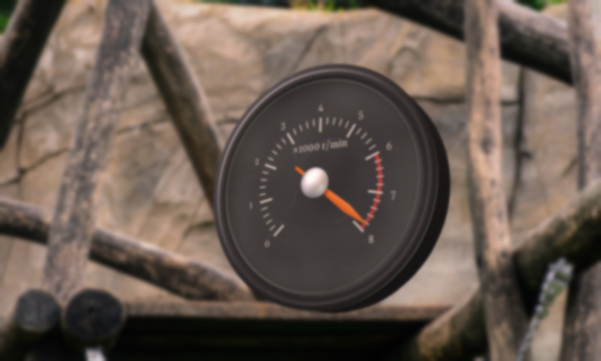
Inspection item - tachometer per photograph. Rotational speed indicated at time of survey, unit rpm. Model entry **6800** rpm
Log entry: **7800** rpm
